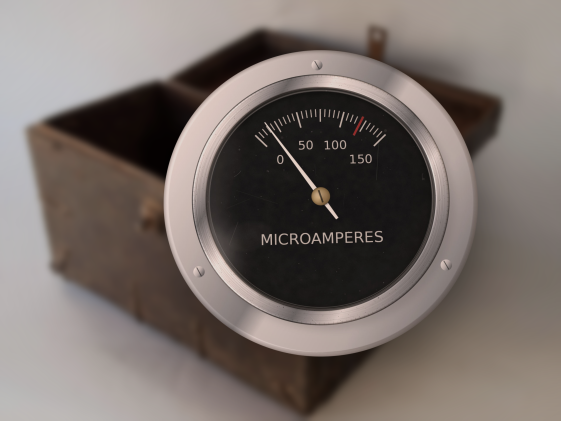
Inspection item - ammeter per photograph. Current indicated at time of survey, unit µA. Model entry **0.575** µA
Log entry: **15** µA
